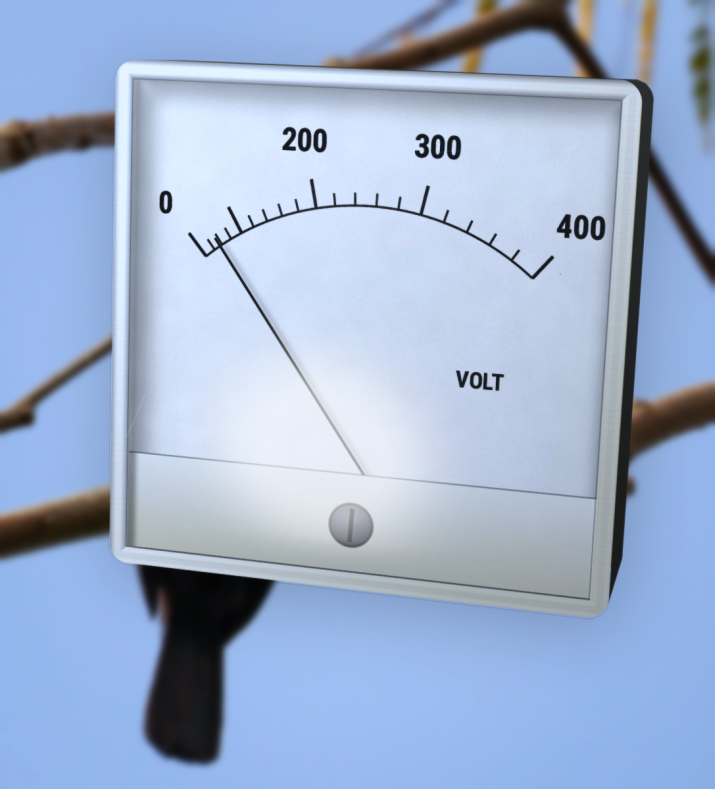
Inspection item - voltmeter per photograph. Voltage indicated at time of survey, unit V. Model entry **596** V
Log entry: **60** V
